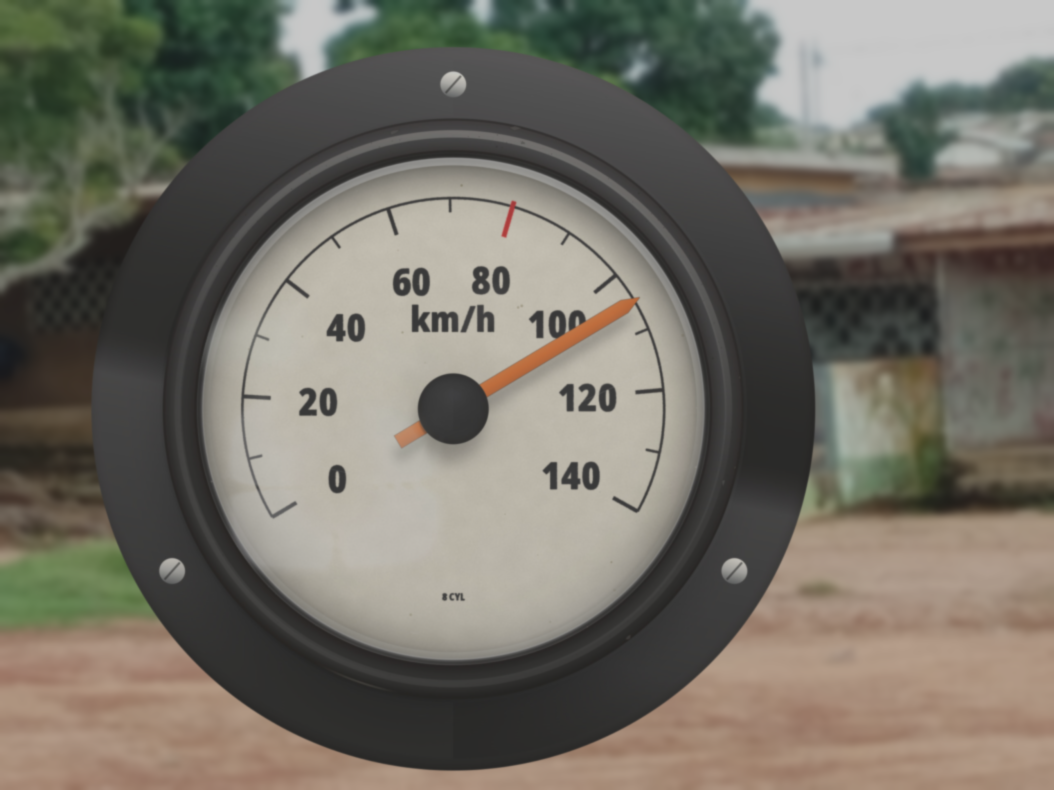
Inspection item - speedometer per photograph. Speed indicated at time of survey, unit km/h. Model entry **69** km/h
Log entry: **105** km/h
